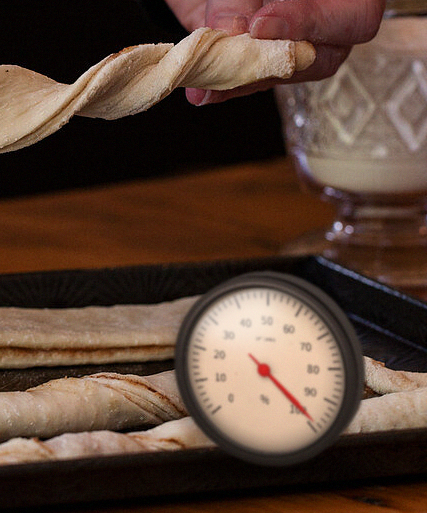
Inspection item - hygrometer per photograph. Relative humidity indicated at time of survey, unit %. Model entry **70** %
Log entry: **98** %
